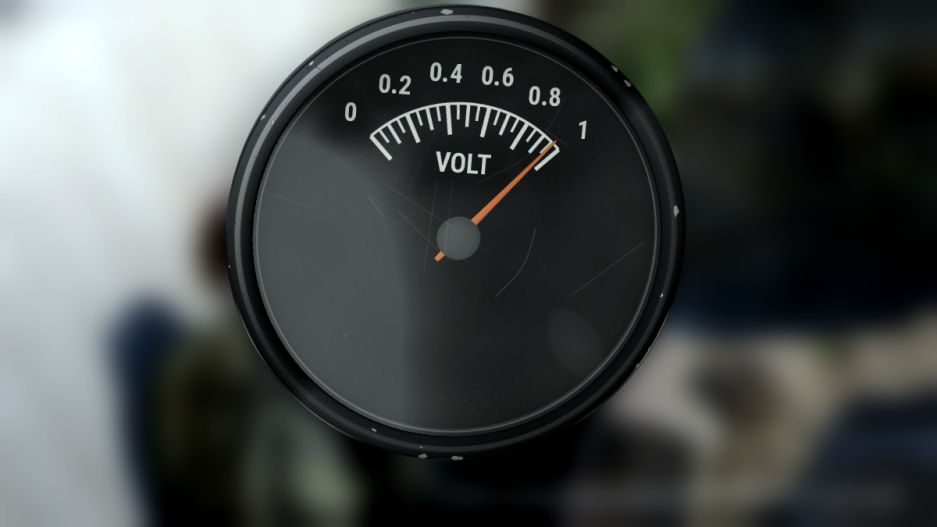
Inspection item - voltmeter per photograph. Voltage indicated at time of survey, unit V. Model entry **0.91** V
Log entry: **0.95** V
